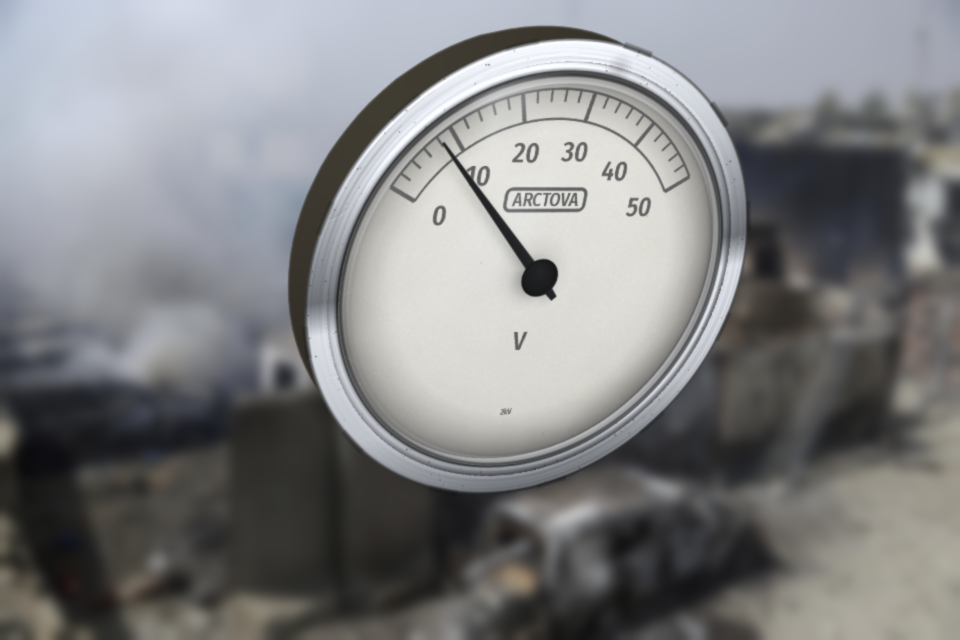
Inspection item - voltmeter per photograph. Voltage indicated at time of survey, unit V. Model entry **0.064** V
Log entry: **8** V
